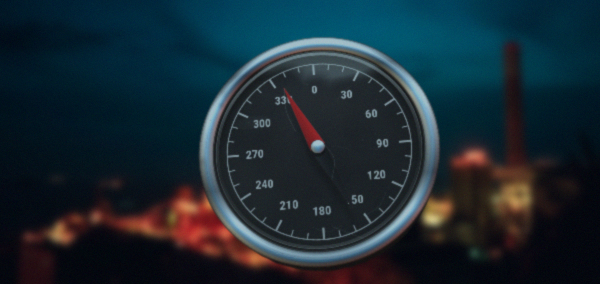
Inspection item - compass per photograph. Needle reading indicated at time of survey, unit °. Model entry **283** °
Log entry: **335** °
